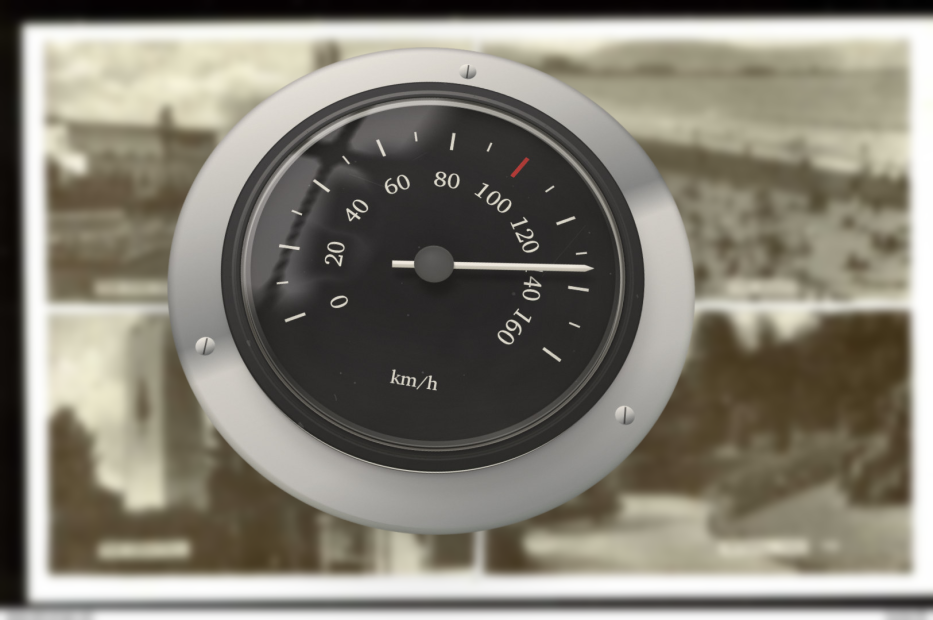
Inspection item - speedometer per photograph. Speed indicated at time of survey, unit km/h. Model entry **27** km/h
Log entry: **135** km/h
